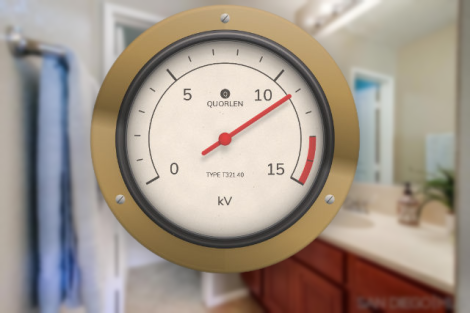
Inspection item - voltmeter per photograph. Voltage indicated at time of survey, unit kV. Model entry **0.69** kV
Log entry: **11** kV
